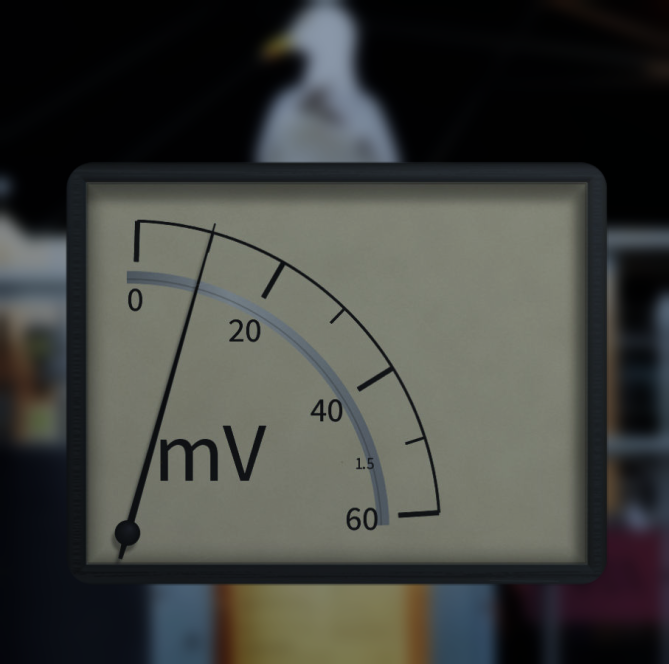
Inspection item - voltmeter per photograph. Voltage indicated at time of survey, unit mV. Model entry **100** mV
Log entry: **10** mV
